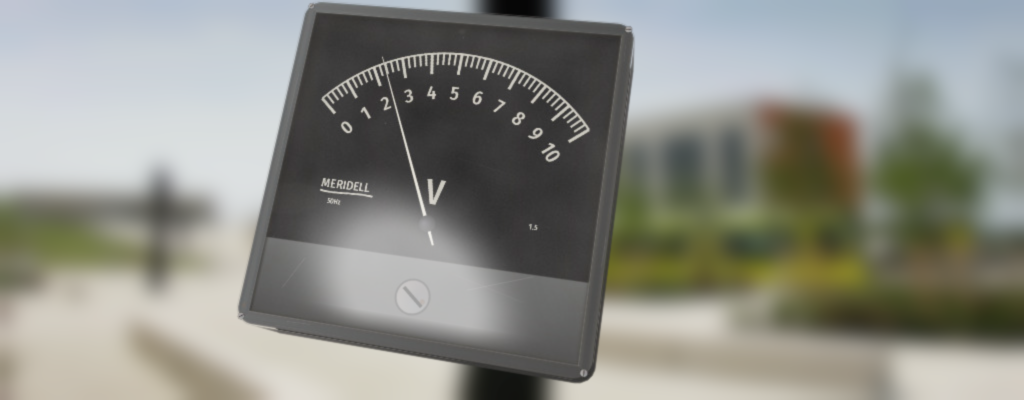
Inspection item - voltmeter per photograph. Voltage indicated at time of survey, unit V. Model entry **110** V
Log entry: **2.4** V
